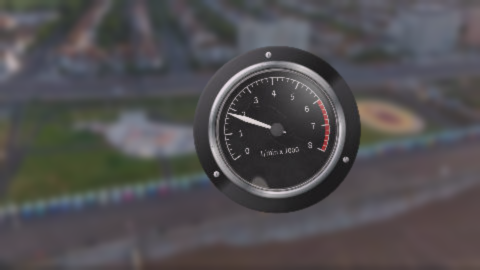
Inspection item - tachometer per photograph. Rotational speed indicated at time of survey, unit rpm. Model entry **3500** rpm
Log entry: **1800** rpm
